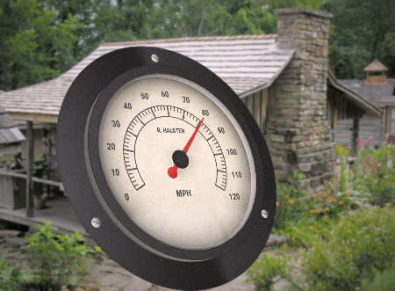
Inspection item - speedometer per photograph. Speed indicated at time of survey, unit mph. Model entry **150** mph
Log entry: **80** mph
